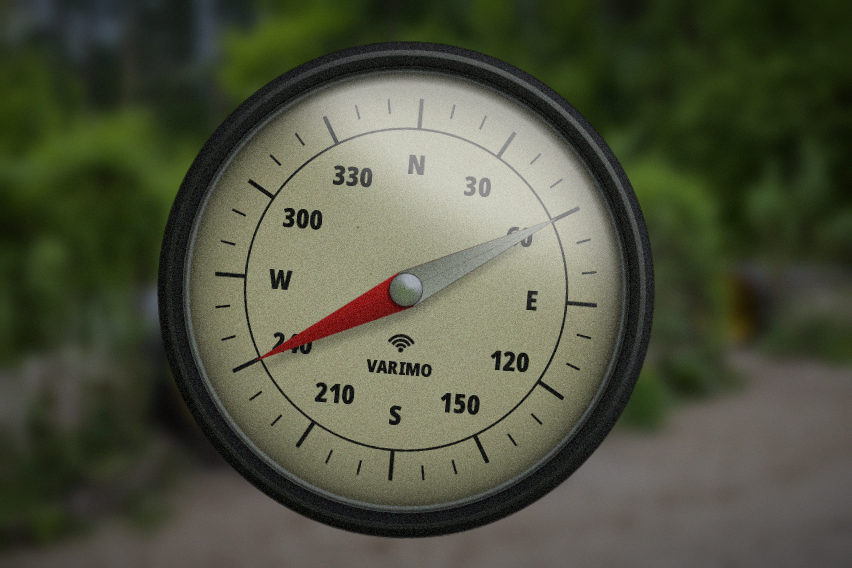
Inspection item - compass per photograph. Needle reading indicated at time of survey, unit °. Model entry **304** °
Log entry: **240** °
